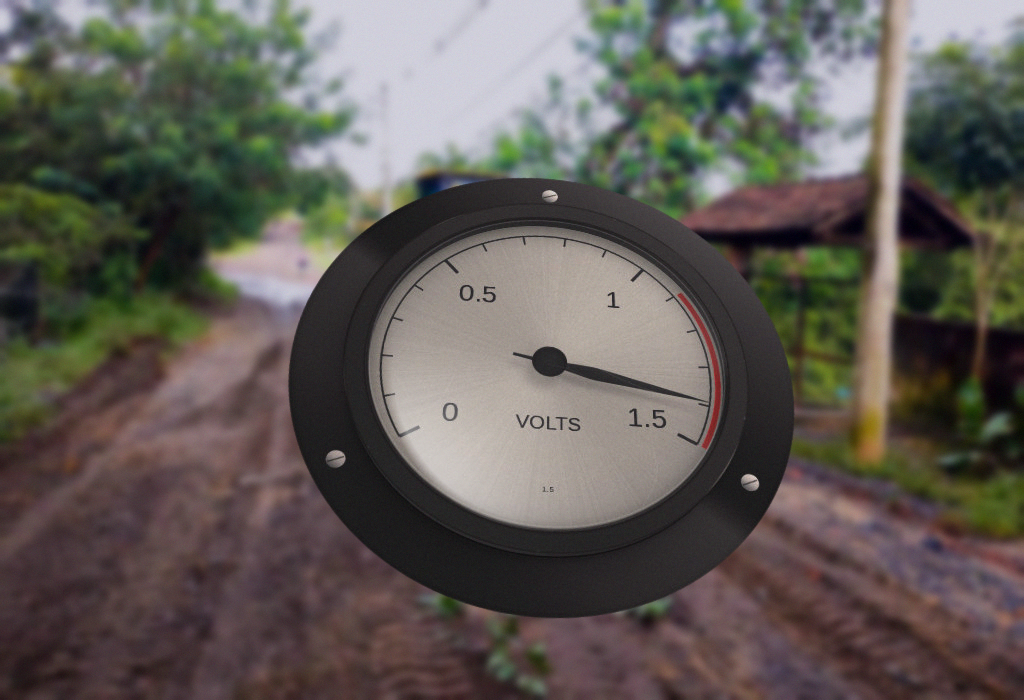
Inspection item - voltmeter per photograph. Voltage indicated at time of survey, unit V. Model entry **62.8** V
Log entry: **1.4** V
